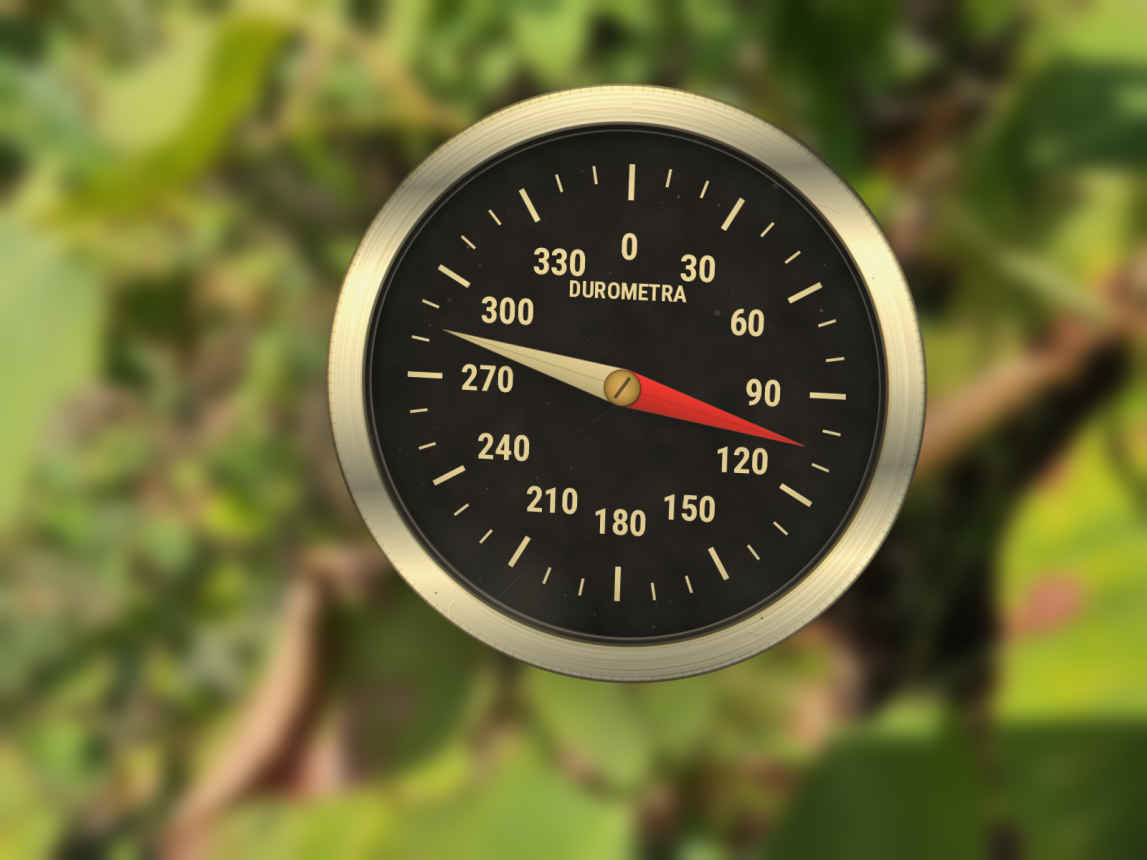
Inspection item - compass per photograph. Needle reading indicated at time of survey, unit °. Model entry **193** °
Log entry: **105** °
